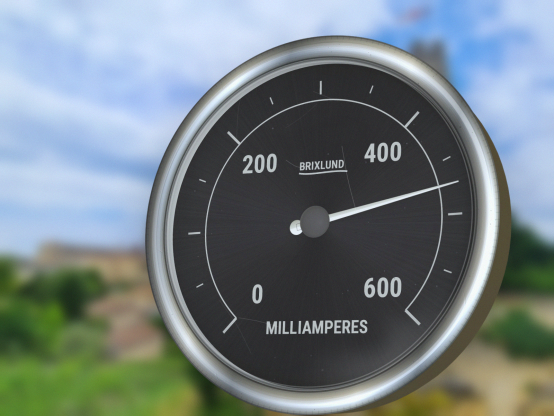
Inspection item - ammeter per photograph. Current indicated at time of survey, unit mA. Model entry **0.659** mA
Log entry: **475** mA
